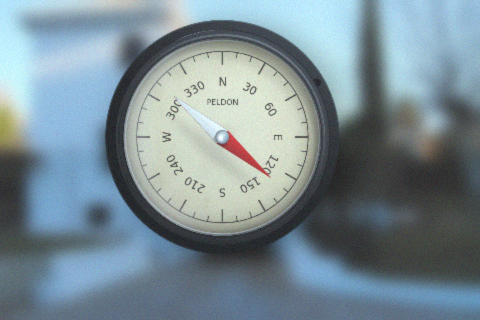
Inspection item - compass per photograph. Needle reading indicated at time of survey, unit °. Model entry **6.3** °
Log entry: **130** °
